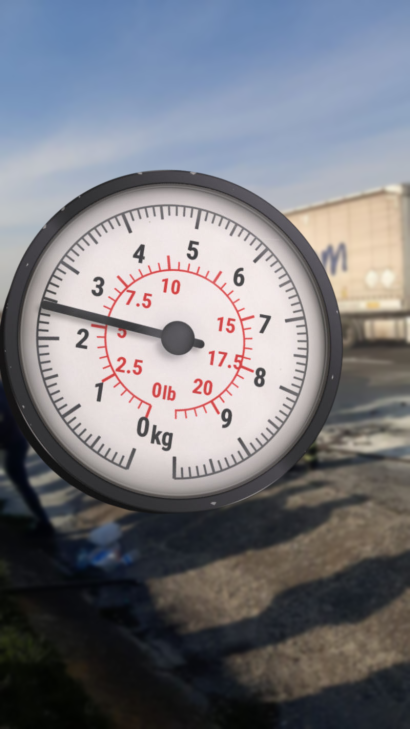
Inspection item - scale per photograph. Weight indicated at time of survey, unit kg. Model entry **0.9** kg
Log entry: **2.4** kg
